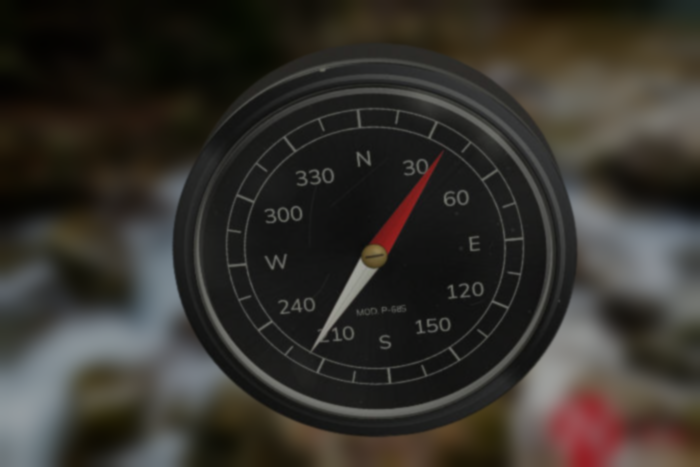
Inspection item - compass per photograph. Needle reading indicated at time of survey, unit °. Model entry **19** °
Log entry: **37.5** °
